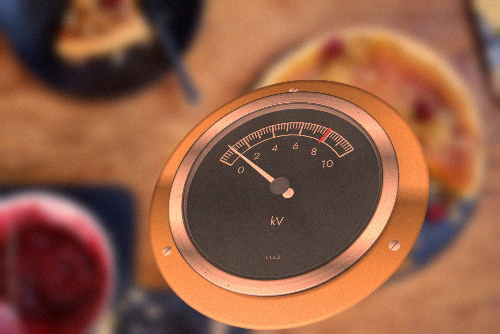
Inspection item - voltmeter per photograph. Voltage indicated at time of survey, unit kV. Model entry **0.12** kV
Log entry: **1** kV
